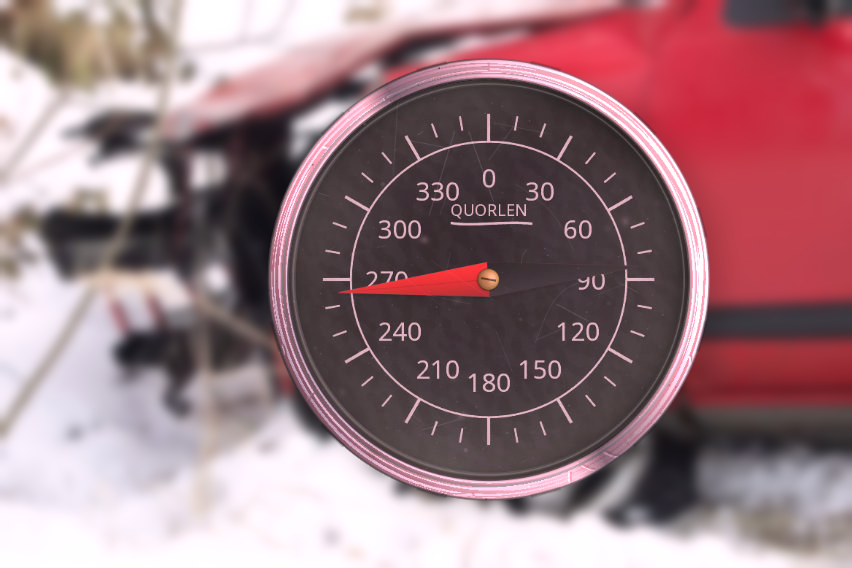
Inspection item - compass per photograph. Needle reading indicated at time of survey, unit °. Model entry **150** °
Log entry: **265** °
